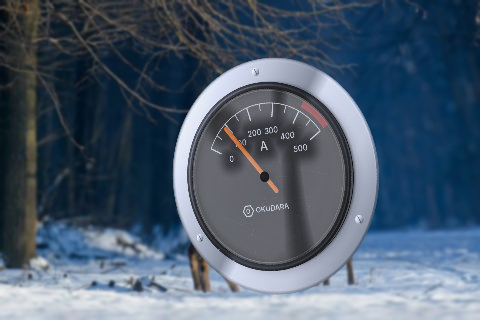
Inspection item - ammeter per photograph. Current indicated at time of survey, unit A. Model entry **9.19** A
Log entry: **100** A
